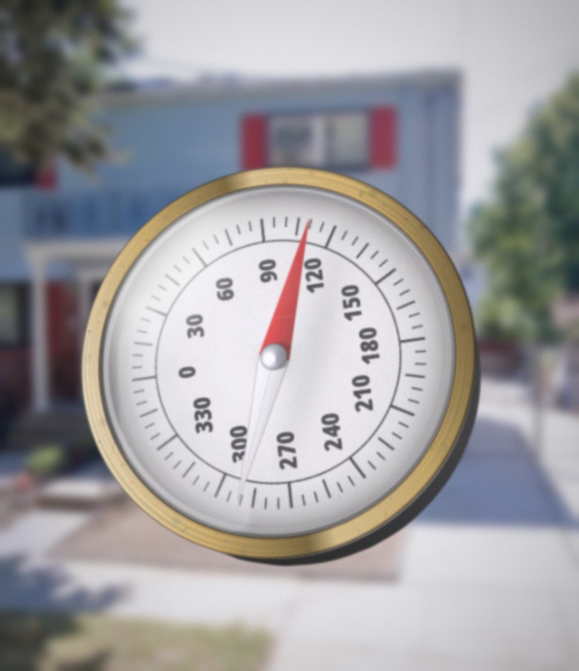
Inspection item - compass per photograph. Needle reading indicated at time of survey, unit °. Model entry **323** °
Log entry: **110** °
